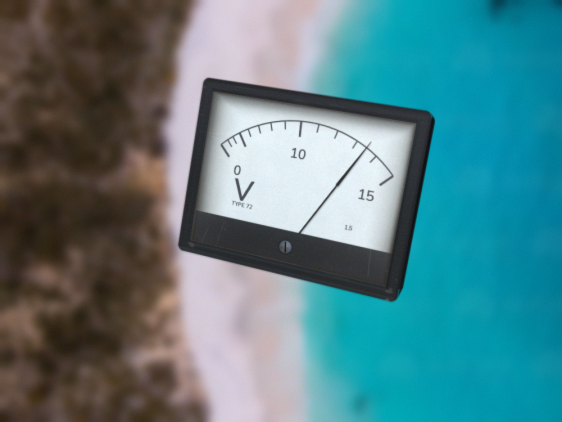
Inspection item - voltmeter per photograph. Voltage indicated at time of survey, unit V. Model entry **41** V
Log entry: **13.5** V
